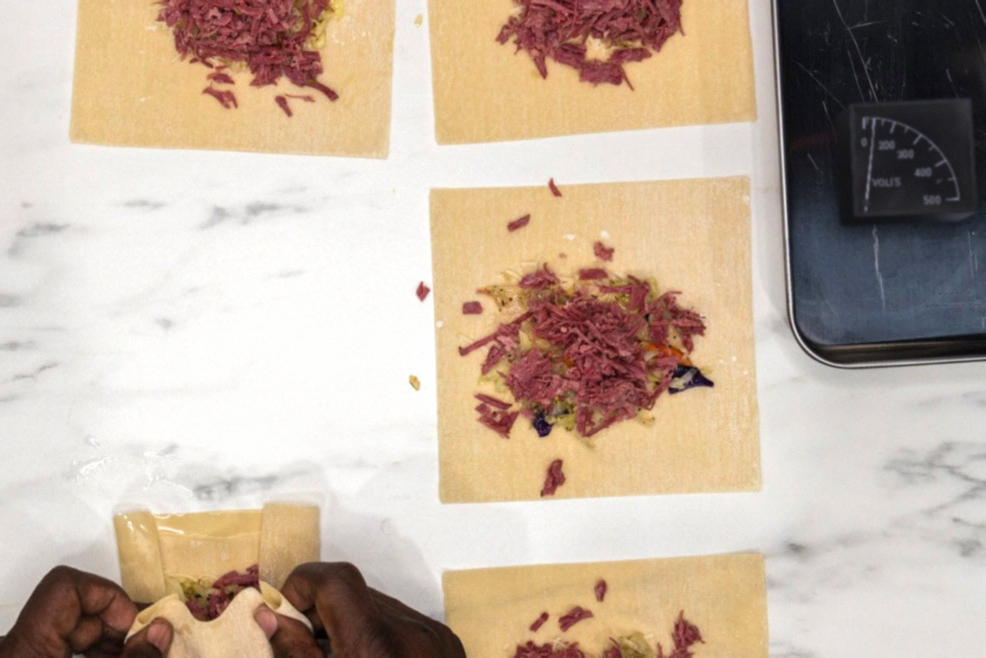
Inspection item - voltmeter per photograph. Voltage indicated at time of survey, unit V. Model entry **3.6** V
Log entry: **100** V
